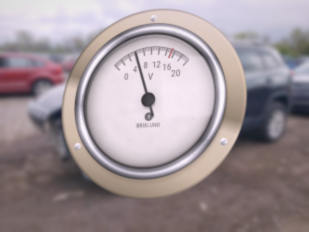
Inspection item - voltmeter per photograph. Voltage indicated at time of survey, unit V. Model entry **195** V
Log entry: **6** V
